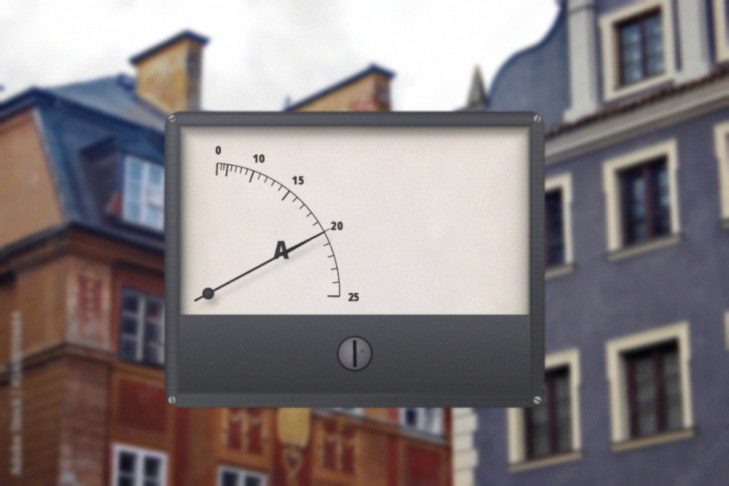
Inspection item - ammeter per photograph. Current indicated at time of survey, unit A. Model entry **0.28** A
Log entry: **20** A
